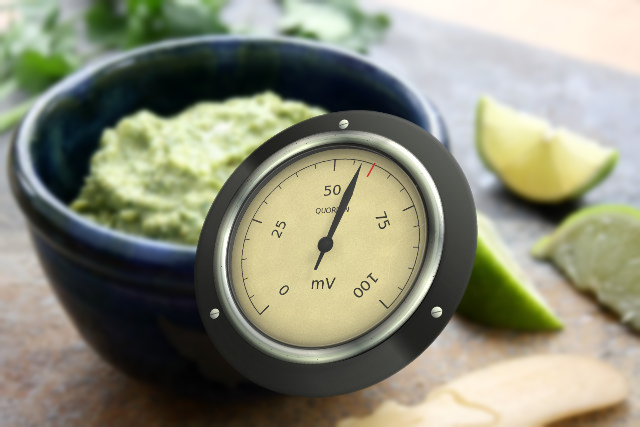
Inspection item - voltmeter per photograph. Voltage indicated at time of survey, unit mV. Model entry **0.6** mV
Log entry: **57.5** mV
